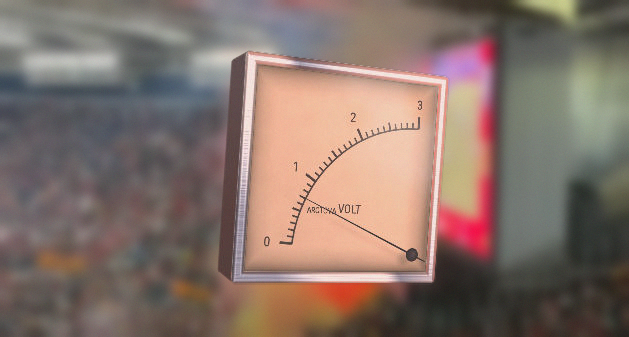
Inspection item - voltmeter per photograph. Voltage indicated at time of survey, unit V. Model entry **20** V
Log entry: **0.7** V
